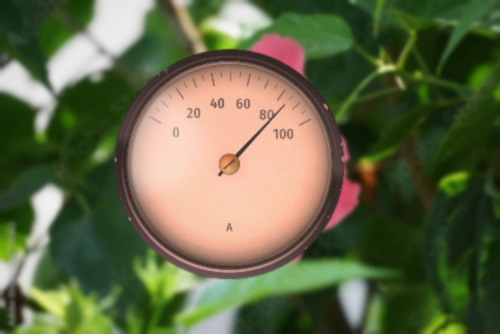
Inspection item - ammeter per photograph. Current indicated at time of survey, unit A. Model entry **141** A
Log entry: **85** A
